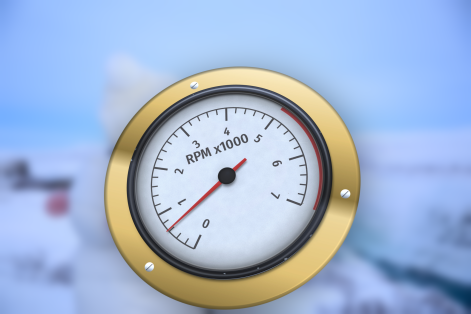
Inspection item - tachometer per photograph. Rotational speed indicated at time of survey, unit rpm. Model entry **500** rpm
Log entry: **600** rpm
